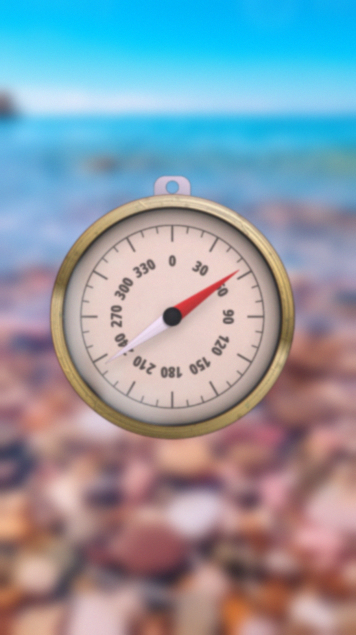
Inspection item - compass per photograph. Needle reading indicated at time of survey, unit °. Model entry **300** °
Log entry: **55** °
